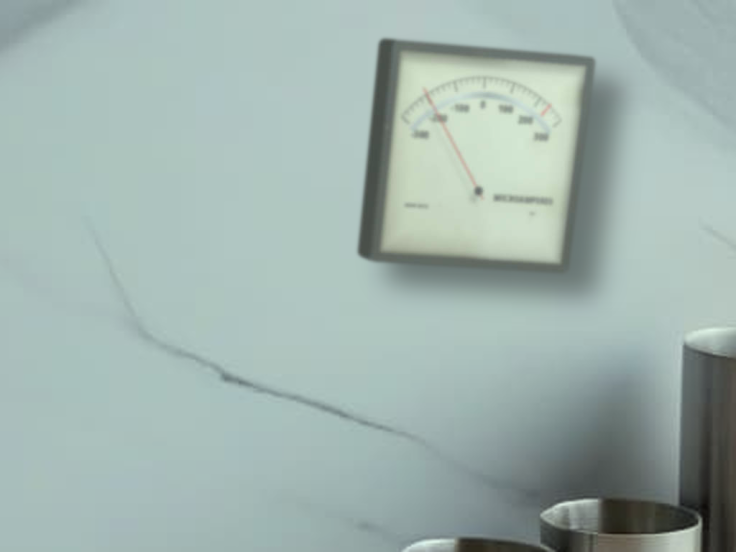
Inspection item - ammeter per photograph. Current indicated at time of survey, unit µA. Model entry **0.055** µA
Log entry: **-200** µA
